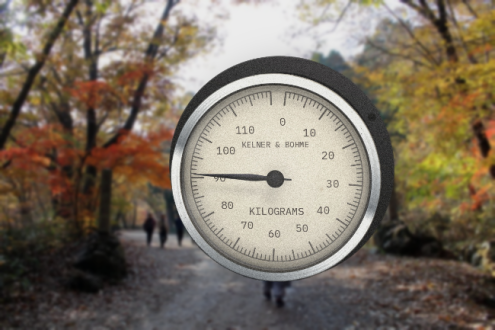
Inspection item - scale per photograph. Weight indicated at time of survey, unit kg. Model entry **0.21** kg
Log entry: **91** kg
